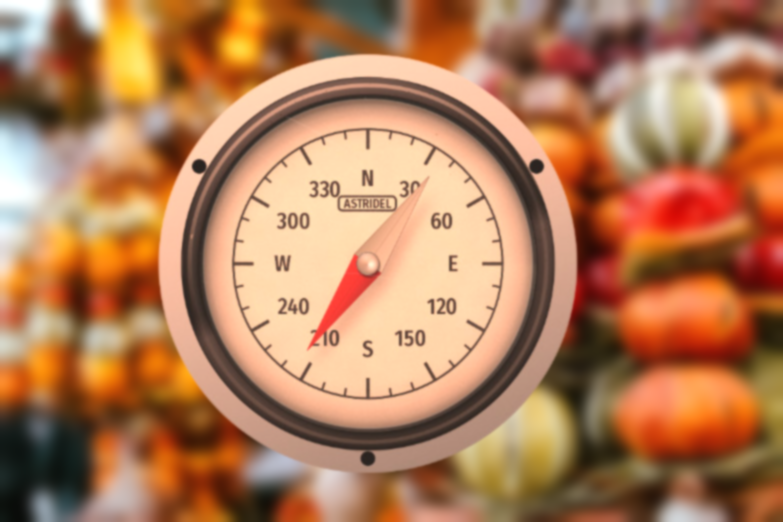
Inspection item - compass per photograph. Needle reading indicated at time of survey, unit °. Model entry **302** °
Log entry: **215** °
